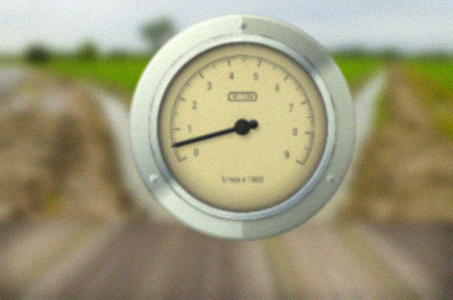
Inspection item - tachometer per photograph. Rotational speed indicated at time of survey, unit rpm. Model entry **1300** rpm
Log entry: **500** rpm
